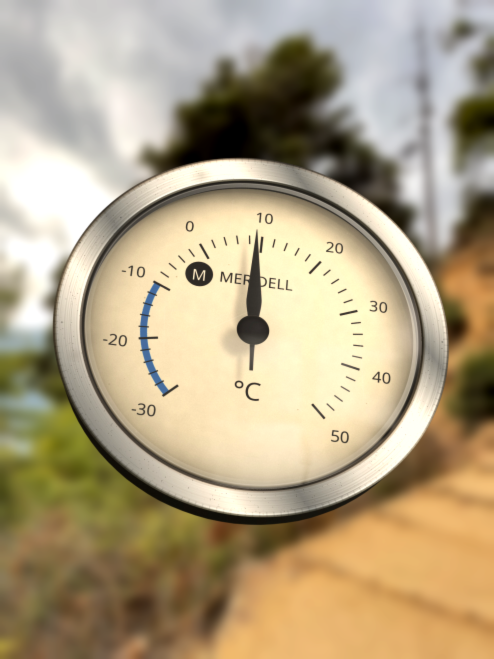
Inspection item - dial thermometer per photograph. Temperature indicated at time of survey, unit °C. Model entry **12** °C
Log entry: **9** °C
